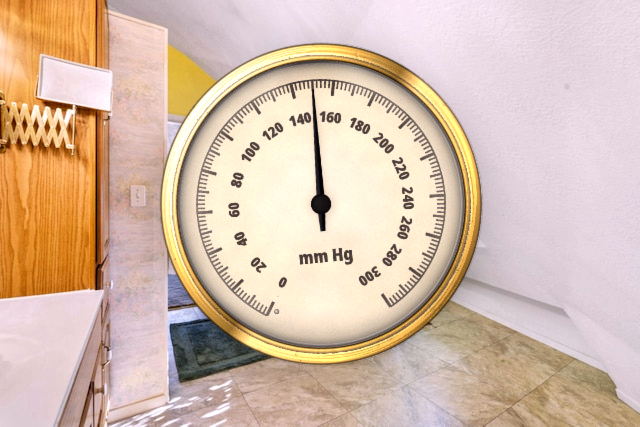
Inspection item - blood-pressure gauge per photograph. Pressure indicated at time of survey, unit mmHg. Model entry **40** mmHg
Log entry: **150** mmHg
